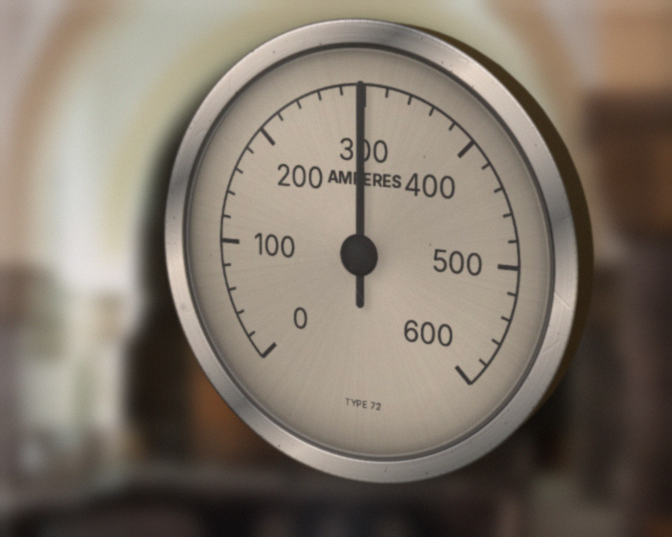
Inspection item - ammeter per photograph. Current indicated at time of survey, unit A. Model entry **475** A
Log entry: **300** A
